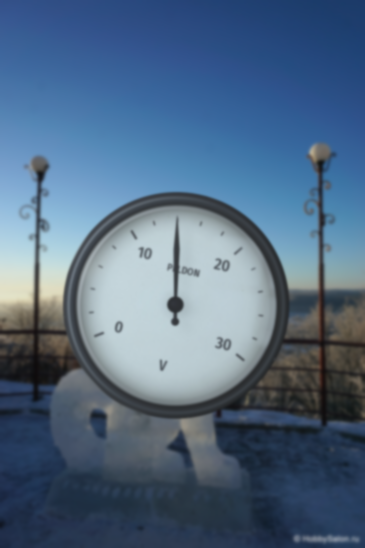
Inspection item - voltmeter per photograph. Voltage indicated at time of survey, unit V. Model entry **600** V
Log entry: **14** V
